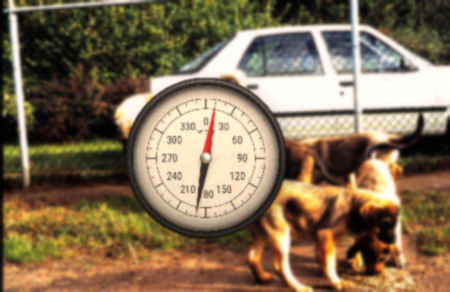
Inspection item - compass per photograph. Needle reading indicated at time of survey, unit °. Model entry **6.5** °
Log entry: **10** °
